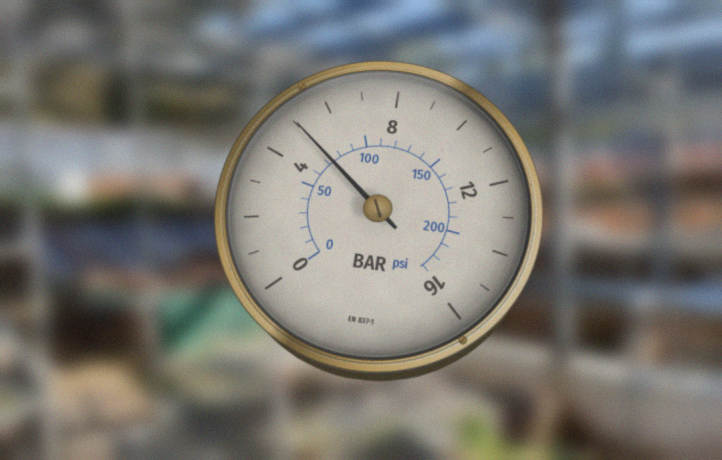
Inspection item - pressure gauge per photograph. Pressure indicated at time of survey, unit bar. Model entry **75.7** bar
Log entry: **5** bar
